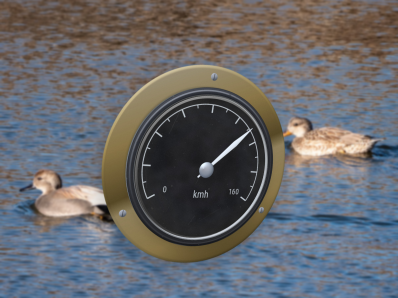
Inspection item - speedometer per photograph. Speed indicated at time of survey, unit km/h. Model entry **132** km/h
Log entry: **110** km/h
